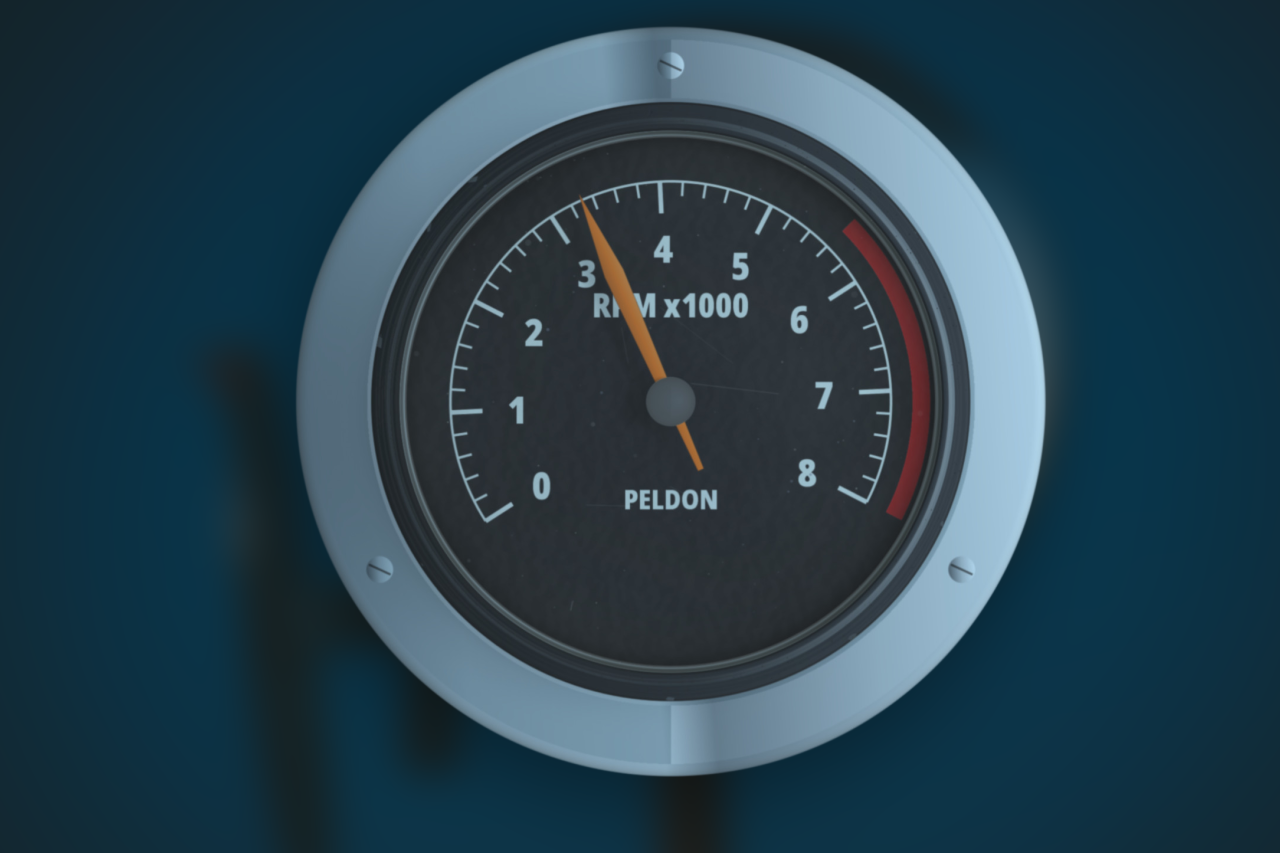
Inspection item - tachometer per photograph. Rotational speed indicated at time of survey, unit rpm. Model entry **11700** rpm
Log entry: **3300** rpm
